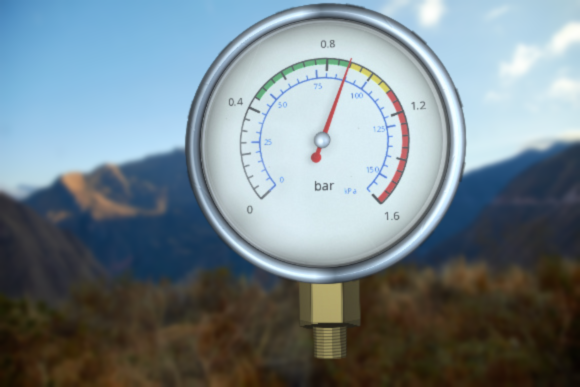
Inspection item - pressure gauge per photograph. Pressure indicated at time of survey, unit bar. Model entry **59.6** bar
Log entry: **0.9** bar
